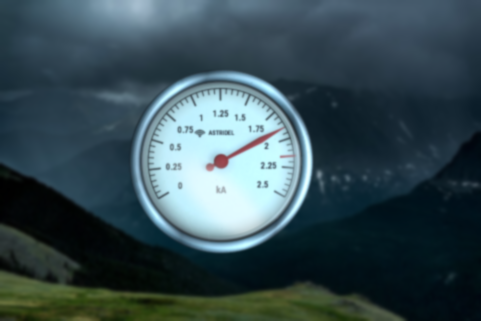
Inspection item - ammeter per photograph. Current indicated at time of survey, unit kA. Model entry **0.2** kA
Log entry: **1.9** kA
